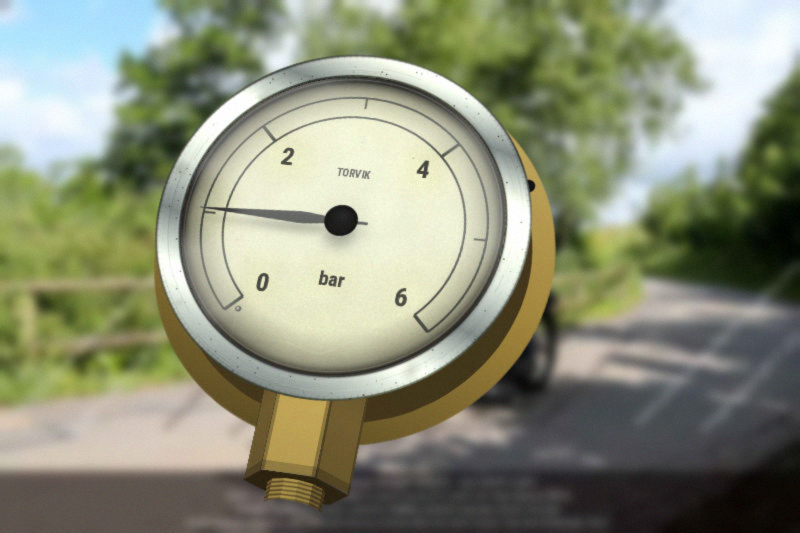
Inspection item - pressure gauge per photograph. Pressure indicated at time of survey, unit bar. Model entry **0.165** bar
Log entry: **1** bar
